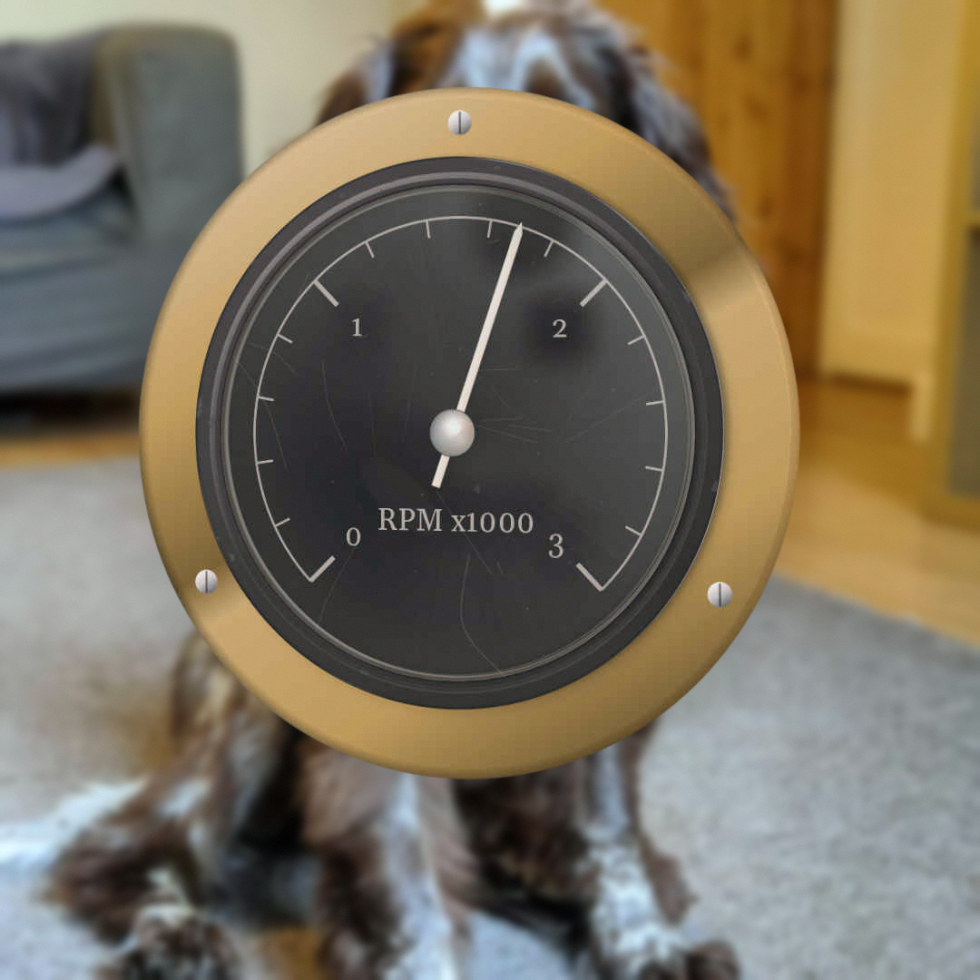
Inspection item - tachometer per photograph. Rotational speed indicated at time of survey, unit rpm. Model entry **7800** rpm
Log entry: **1700** rpm
